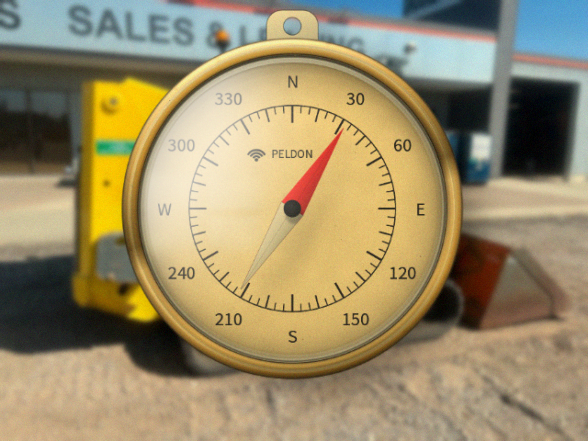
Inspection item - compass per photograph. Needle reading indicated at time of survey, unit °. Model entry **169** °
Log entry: **32.5** °
